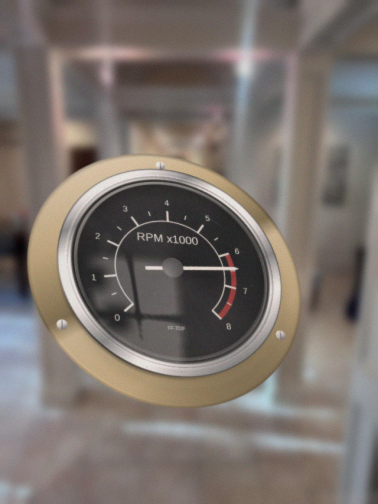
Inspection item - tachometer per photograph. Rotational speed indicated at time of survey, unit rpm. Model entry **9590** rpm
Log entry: **6500** rpm
